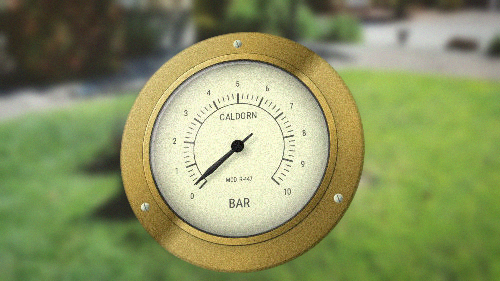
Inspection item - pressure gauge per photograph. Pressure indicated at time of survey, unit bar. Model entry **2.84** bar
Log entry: **0.2** bar
